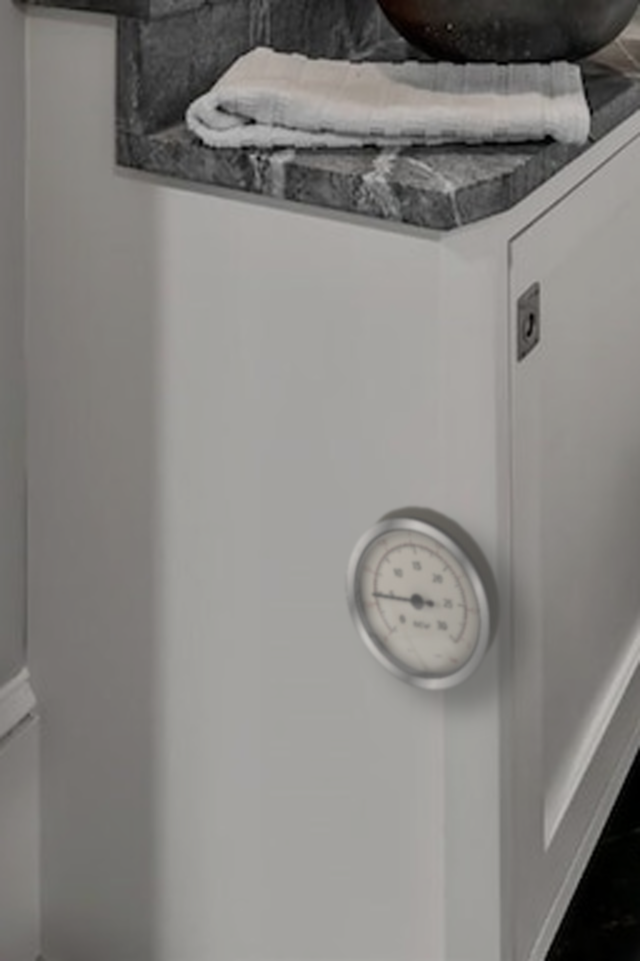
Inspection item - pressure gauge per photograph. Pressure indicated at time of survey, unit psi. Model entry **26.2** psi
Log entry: **5** psi
